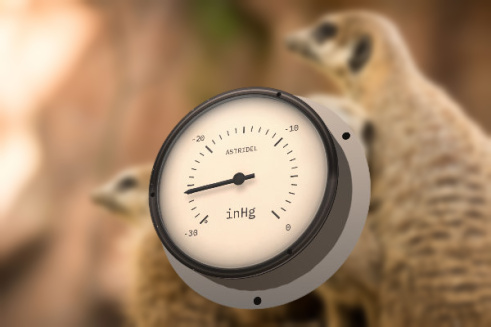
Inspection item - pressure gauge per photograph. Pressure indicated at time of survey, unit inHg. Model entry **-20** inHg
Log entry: **-26** inHg
